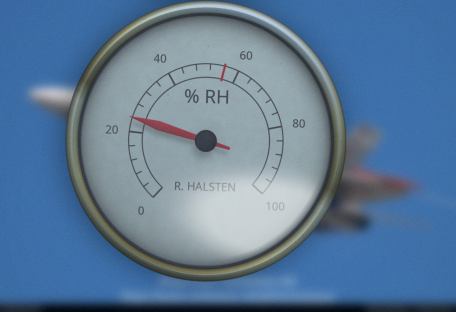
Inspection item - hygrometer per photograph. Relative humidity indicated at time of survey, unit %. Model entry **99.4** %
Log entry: **24** %
